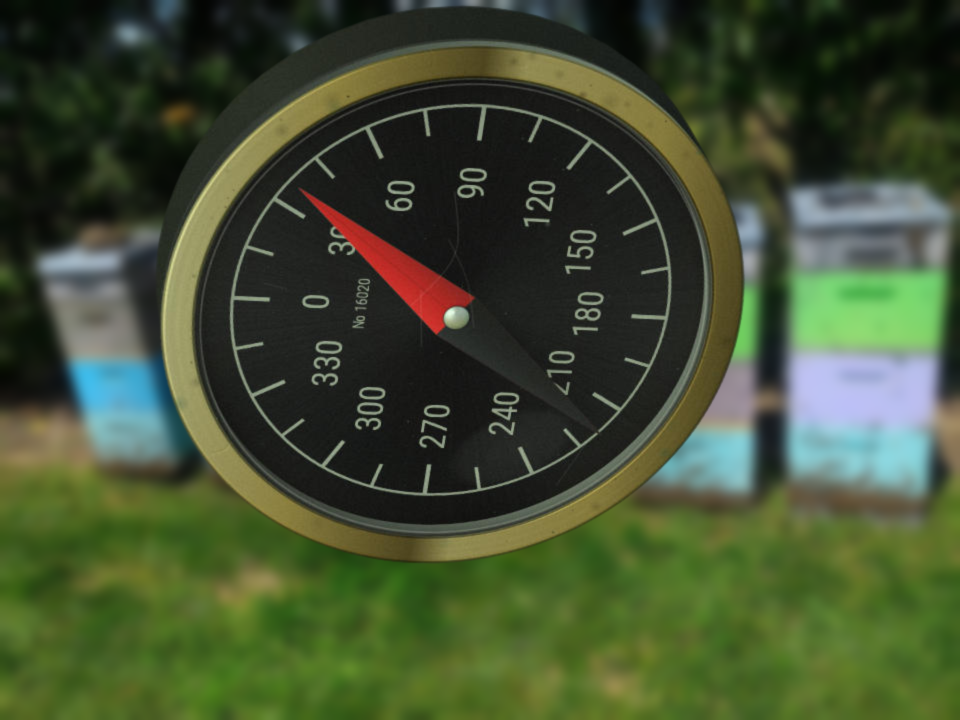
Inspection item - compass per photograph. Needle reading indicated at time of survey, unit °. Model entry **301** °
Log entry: **37.5** °
